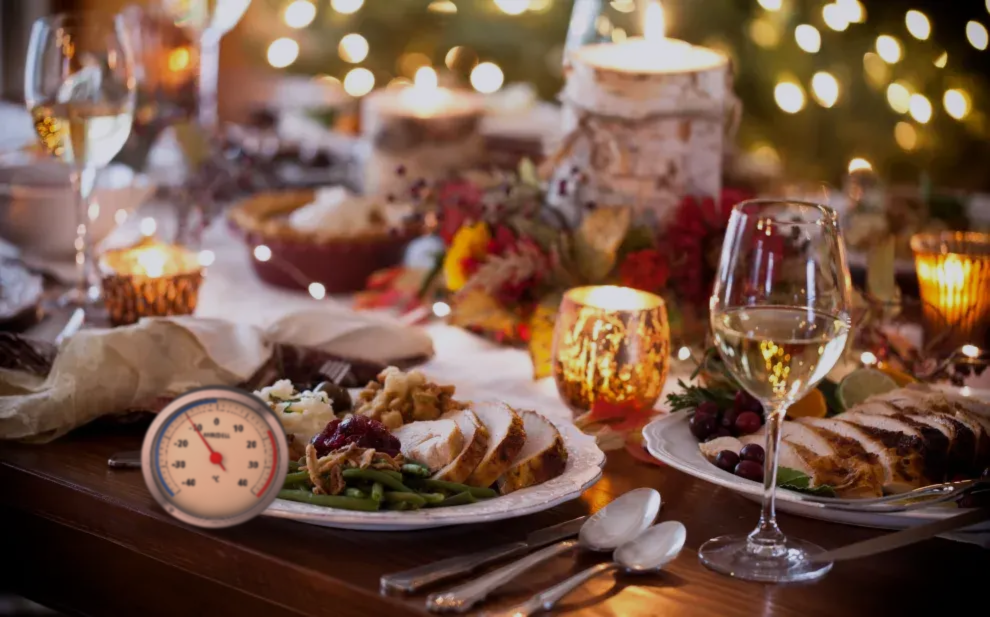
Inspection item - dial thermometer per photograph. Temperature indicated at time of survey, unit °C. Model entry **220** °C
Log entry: **-10** °C
